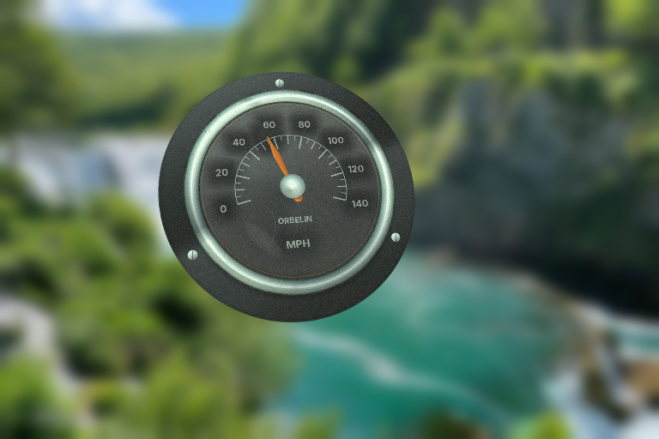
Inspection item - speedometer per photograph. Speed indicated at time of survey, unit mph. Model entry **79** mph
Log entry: **55** mph
